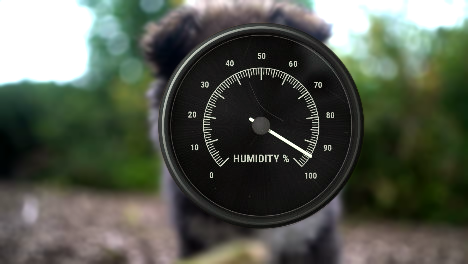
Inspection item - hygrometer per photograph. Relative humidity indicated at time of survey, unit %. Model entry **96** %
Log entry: **95** %
